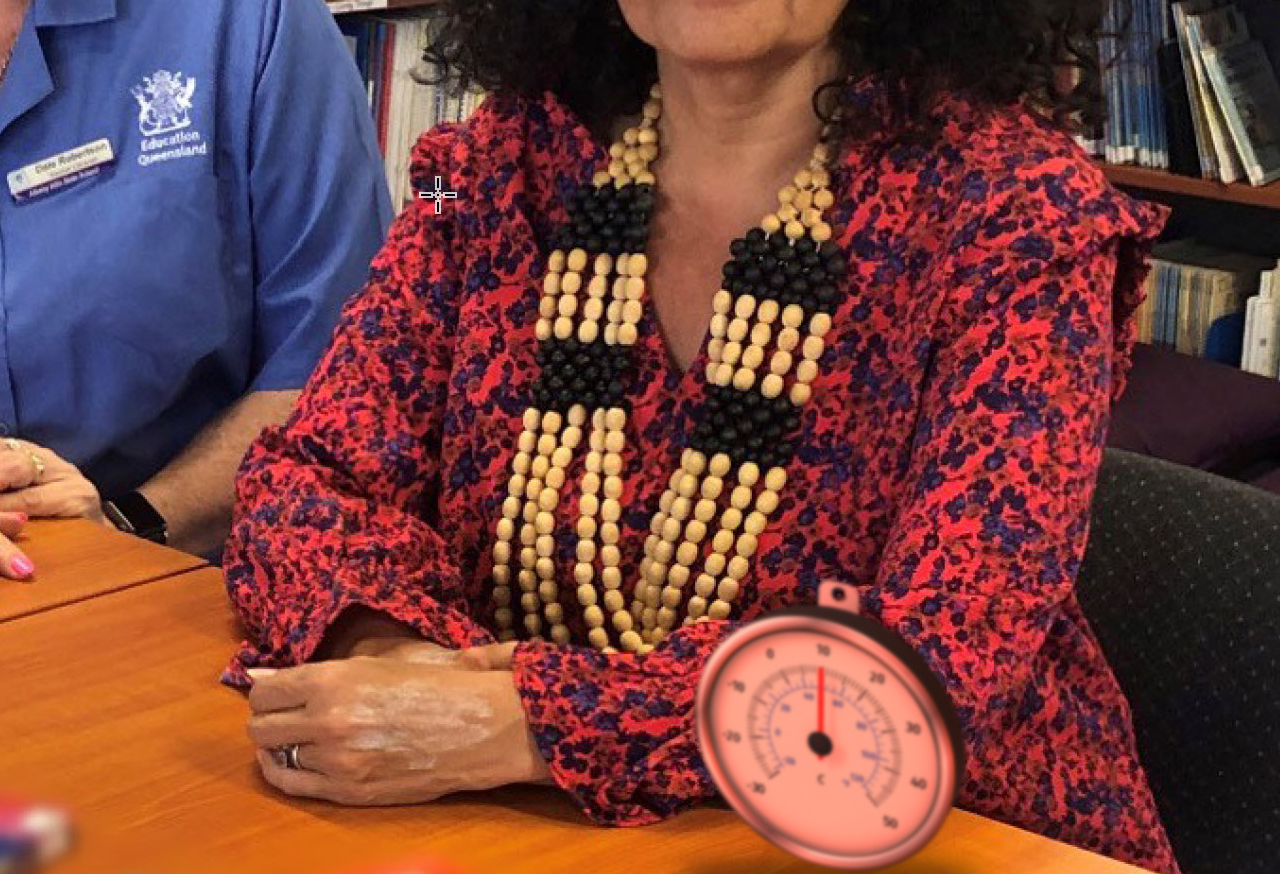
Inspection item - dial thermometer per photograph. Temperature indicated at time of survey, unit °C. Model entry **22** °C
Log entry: **10** °C
